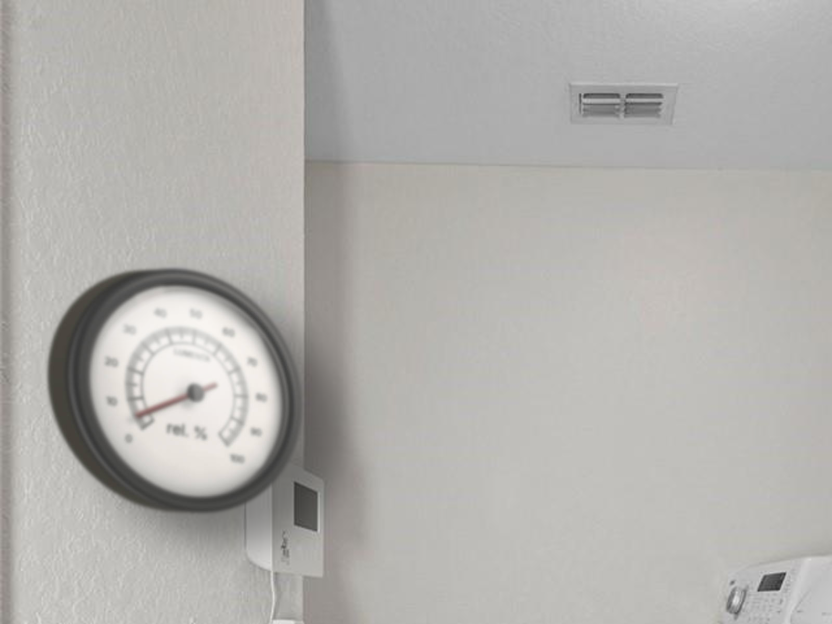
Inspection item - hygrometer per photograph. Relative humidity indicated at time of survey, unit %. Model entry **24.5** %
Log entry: **5** %
